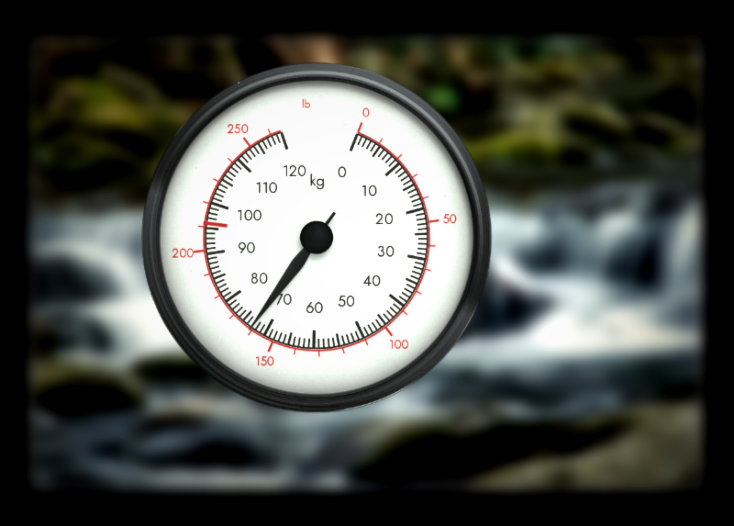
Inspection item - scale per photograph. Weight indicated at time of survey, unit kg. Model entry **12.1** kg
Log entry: **73** kg
